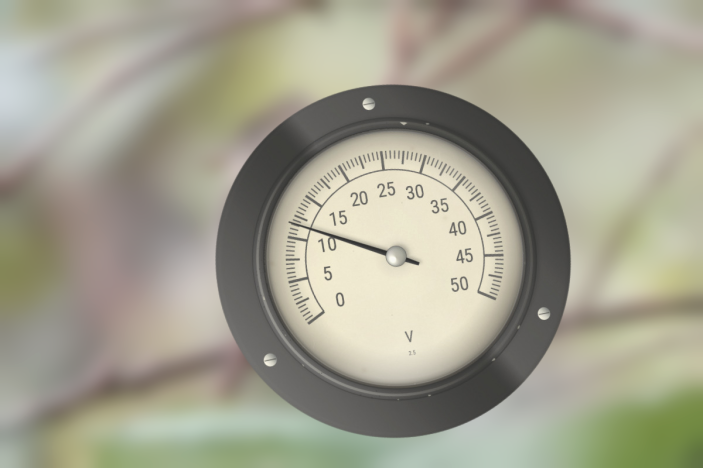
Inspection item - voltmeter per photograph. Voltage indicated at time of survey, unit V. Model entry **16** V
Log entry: **11.5** V
